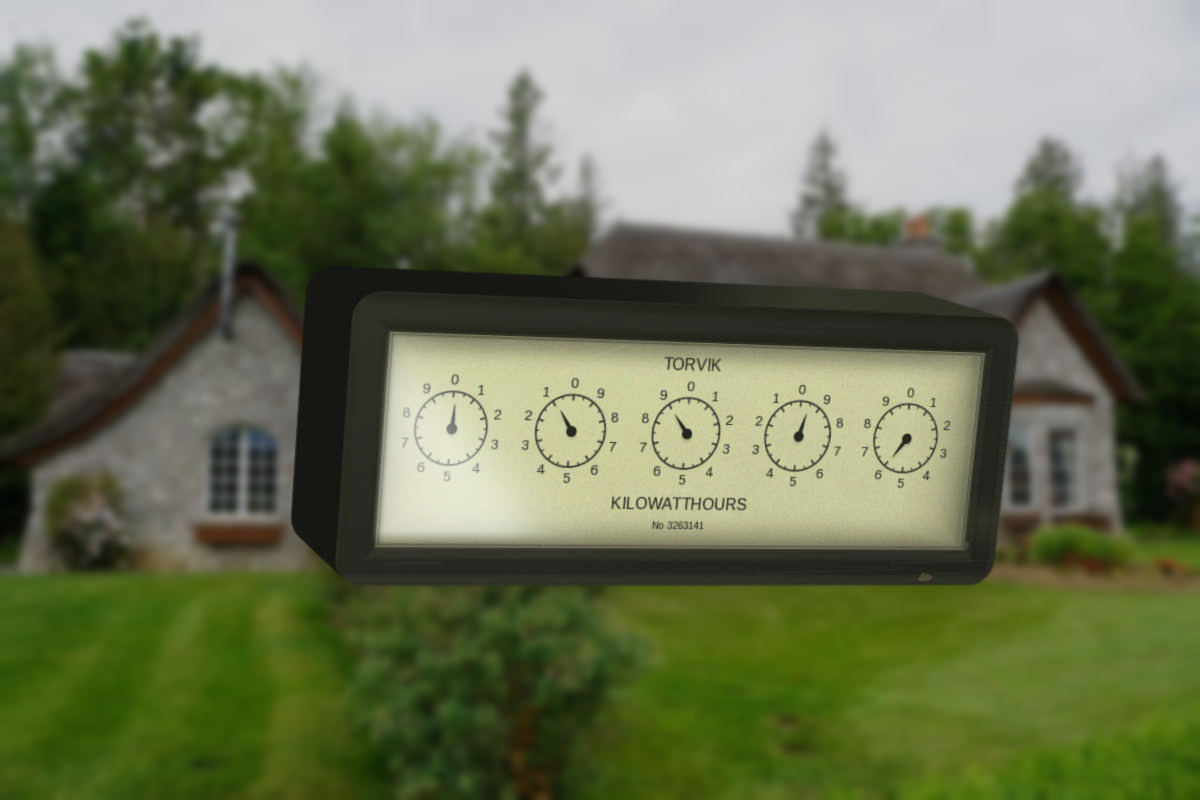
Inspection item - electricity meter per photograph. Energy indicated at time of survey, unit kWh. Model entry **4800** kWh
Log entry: **896** kWh
